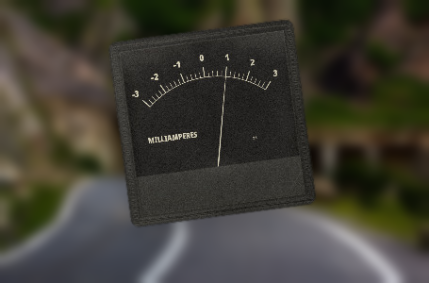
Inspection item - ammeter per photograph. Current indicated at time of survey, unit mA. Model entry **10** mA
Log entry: **1** mA
